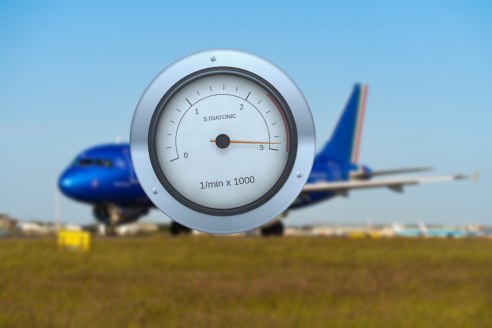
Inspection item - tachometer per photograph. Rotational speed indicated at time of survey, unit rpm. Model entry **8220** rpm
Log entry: **2900** rpm
